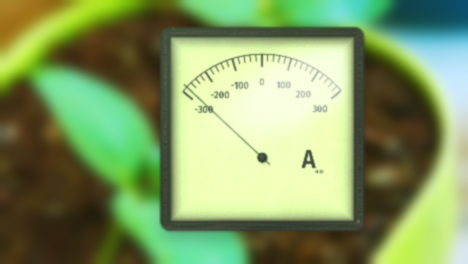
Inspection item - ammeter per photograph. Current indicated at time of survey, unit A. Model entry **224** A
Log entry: **-280** A
